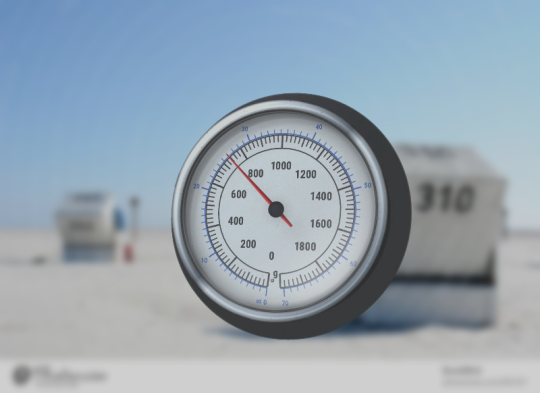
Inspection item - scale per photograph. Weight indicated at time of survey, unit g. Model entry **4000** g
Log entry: **740** g
